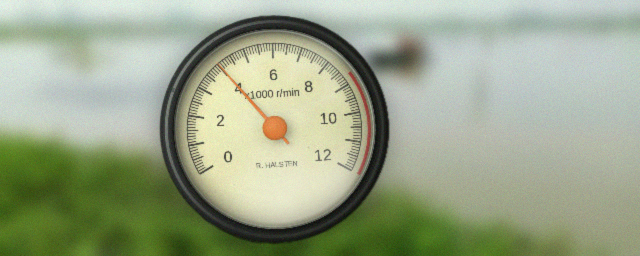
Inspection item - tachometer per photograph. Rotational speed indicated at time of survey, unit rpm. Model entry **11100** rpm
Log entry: **4000** rpm
